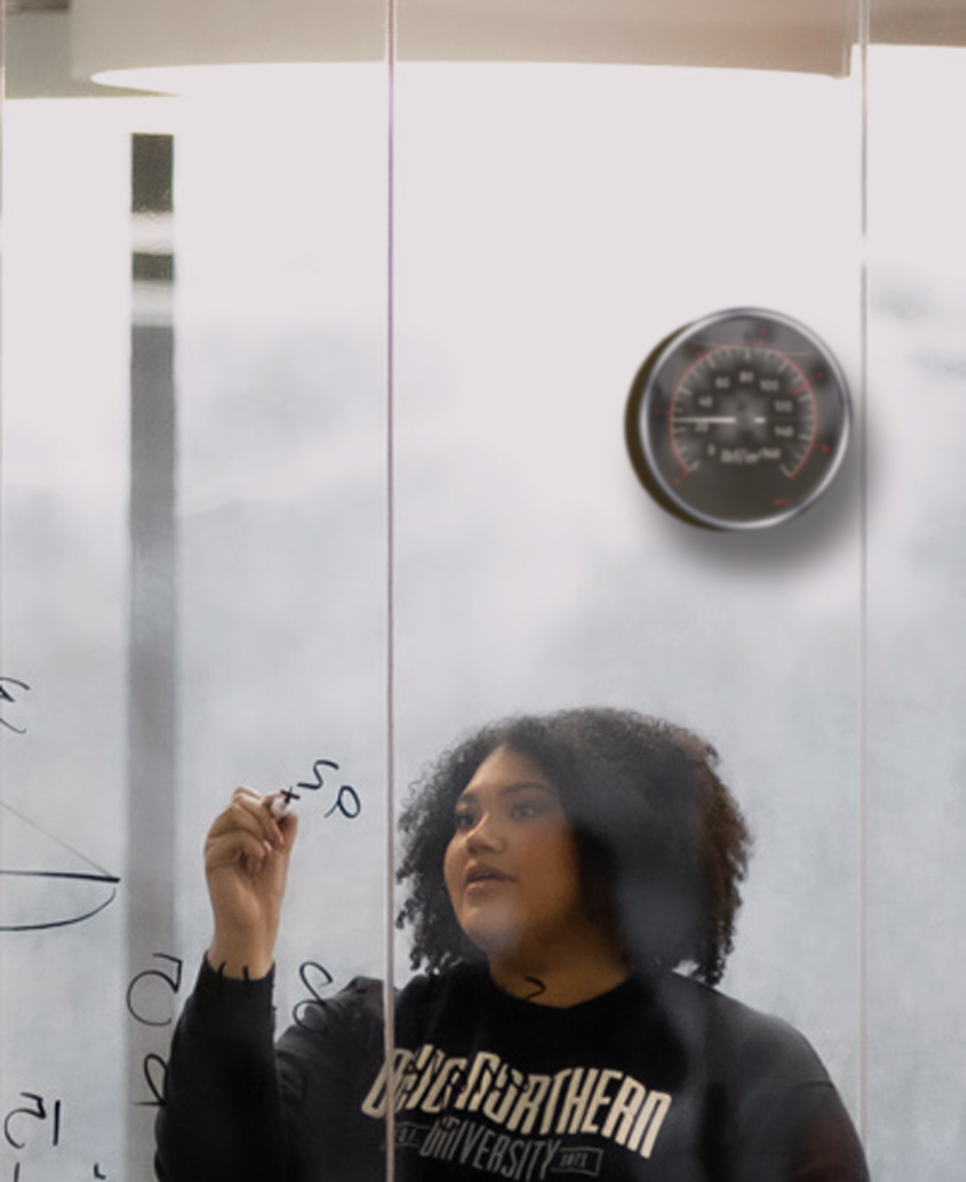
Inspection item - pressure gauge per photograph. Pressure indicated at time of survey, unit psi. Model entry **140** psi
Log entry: **25** psi
